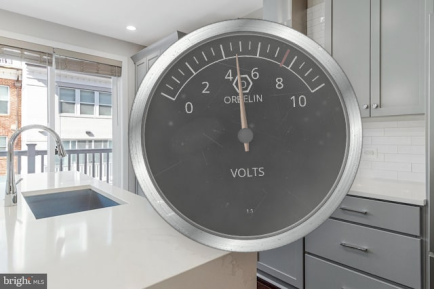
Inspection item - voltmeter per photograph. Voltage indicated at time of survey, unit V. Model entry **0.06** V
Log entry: **4.75** V
